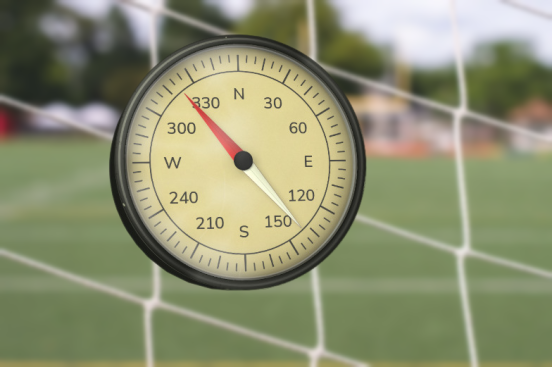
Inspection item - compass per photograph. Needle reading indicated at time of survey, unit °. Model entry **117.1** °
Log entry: **320** °
